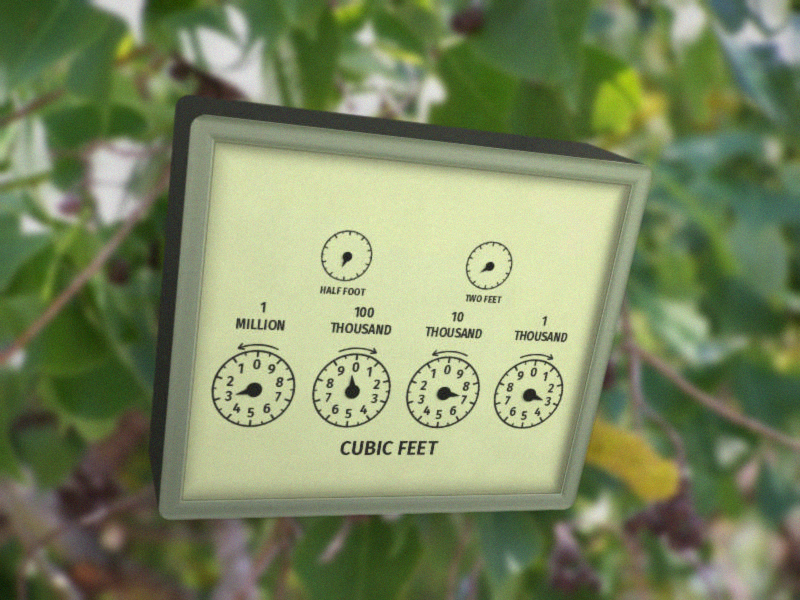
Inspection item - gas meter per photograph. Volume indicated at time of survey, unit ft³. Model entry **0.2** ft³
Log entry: **297300** ft³
